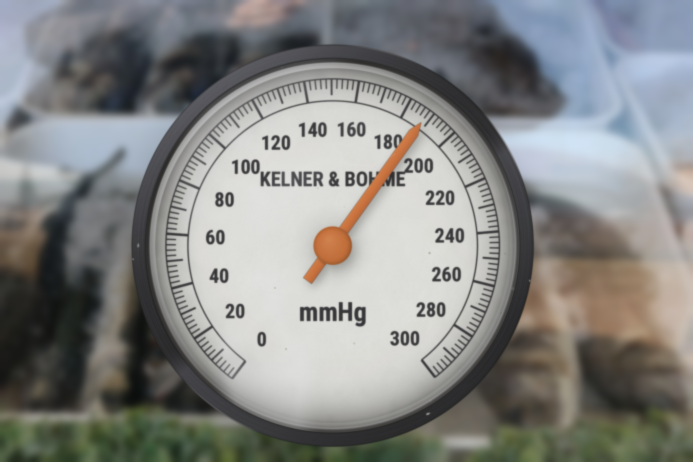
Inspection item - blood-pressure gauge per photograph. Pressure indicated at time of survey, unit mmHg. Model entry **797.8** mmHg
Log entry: **188** mmHg
